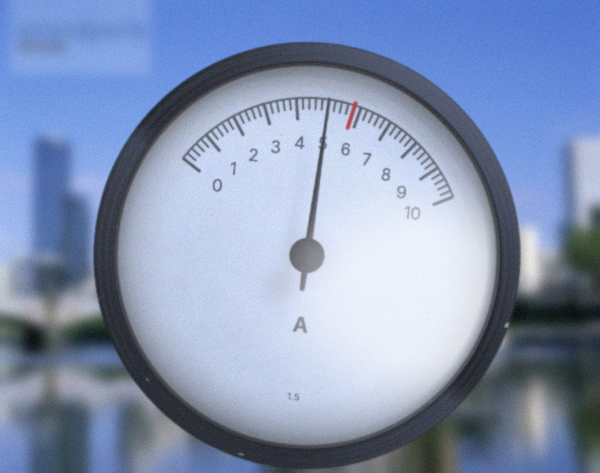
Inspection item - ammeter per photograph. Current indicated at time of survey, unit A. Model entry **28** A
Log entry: **5** A
